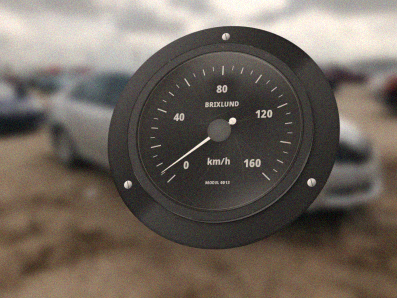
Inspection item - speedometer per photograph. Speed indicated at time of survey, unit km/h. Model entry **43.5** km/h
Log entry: **5** km/h
